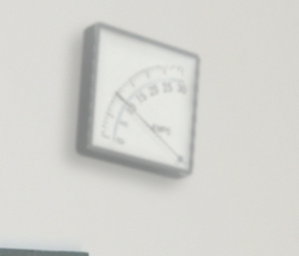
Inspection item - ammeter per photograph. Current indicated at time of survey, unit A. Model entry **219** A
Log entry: **10** A
